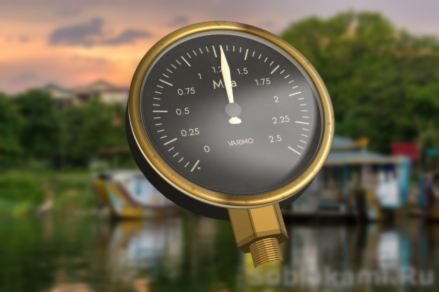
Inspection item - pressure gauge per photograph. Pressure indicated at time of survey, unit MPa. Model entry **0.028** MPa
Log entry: **1.3** MPa
